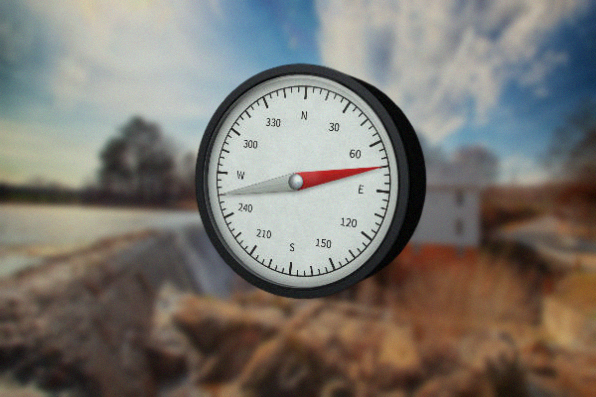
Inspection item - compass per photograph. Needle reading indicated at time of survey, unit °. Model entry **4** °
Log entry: **75** °
